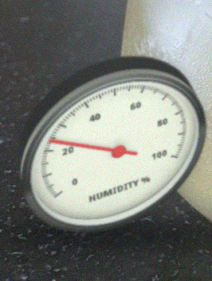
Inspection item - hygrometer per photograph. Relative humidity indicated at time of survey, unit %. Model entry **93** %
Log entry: **25** %
